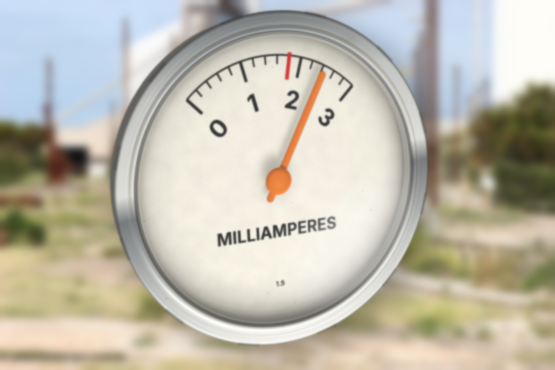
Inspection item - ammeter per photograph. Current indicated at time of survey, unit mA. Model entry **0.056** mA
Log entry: **2.4** mA
